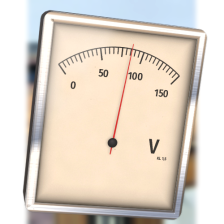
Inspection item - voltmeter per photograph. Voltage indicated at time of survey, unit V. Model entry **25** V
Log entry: **85** V
